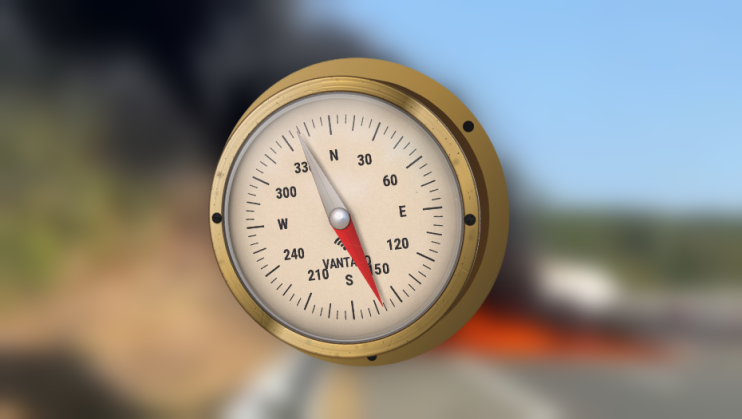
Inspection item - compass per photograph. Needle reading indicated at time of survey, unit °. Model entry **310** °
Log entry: **160** °
